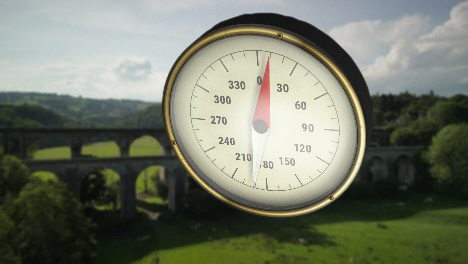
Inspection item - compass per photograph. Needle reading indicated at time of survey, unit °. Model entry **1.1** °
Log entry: **10** °
